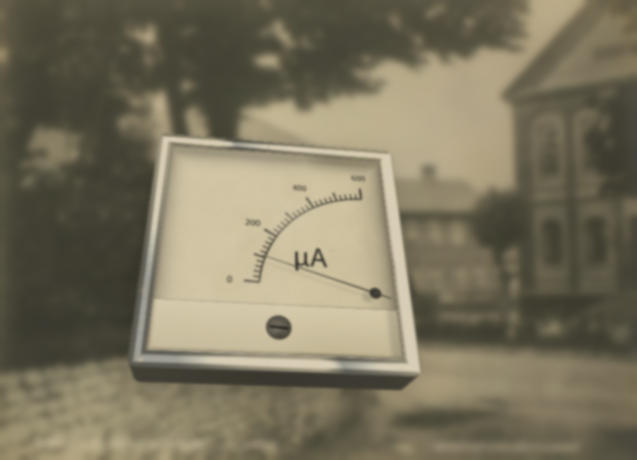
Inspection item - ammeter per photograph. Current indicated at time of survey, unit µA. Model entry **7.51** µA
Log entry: **100** µA
